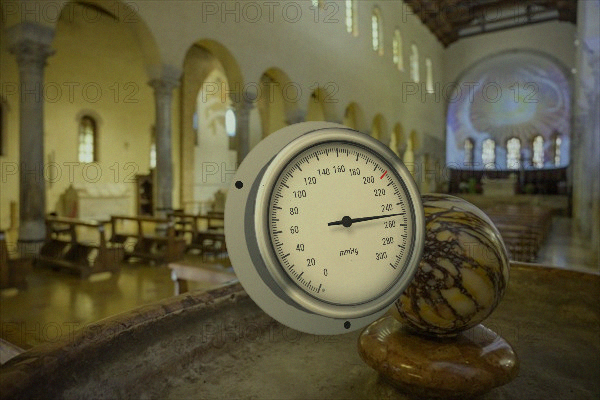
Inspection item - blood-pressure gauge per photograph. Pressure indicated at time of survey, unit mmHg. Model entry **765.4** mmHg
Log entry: **250** mmHg
